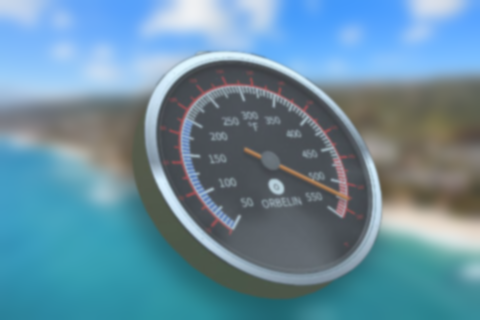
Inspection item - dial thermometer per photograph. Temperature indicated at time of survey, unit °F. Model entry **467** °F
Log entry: **525** °F
